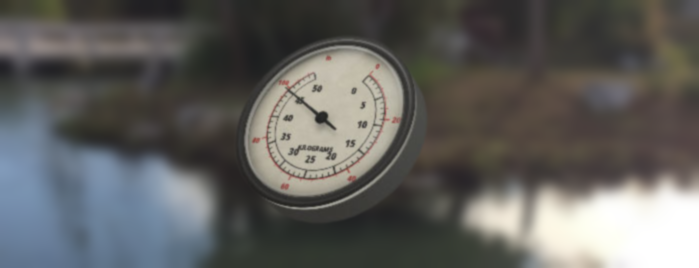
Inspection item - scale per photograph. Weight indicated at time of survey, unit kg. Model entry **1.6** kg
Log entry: **45** kg
